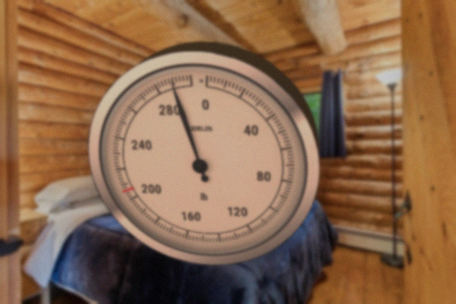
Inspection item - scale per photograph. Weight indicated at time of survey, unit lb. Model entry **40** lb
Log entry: **290** lb
